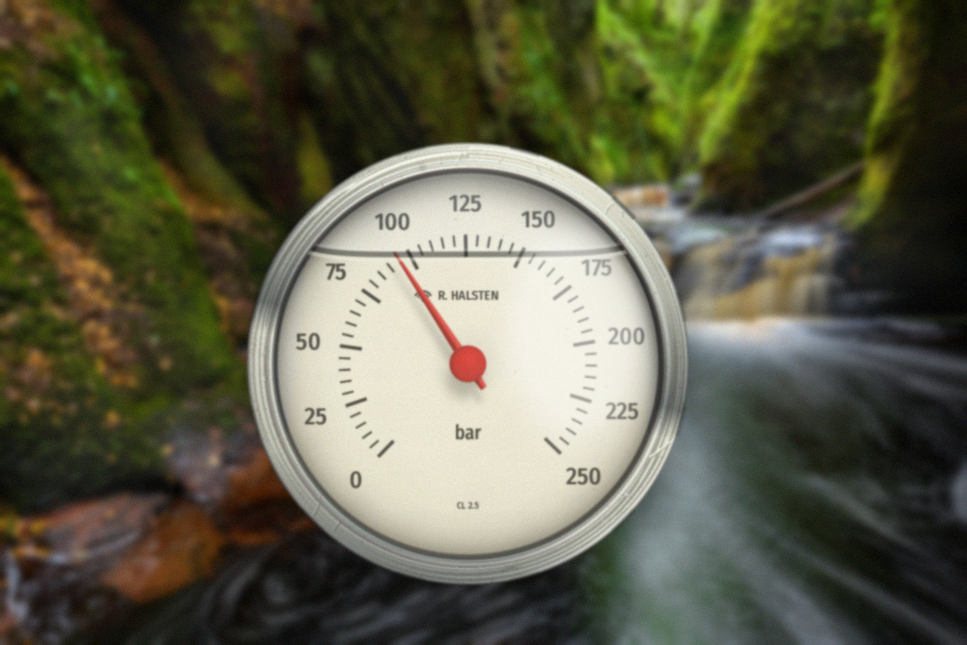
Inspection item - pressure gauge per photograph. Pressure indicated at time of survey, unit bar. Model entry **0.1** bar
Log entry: **95** bar
